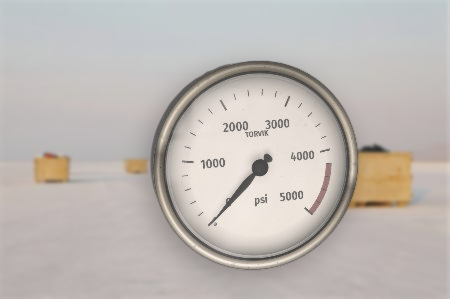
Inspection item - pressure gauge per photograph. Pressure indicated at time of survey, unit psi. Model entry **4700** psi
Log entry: **0** psi
